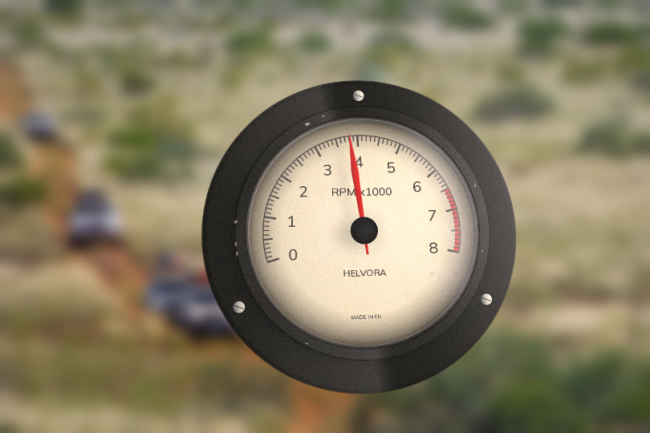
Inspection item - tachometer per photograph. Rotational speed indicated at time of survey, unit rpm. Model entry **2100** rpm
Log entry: **3800** rpm
